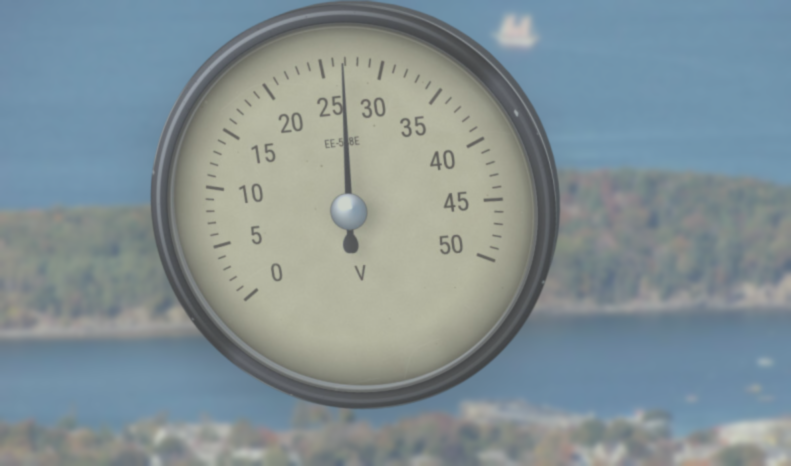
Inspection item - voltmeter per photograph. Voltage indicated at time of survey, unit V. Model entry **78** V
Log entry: **27** V
